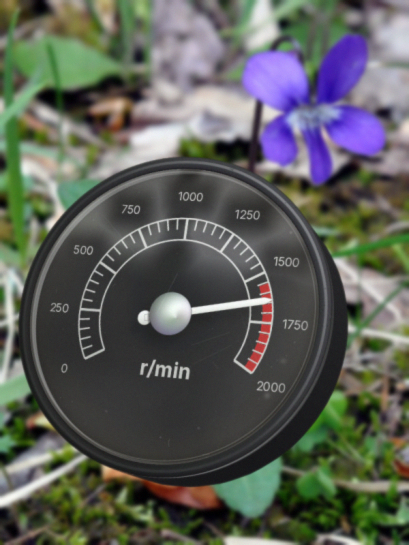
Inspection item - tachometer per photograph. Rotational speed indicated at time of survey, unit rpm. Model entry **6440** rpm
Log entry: **1650** rpm
